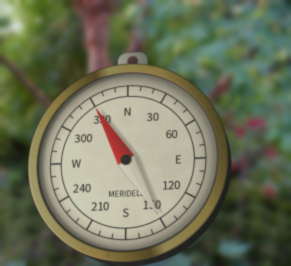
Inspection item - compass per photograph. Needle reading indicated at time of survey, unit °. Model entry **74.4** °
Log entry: **330** °
